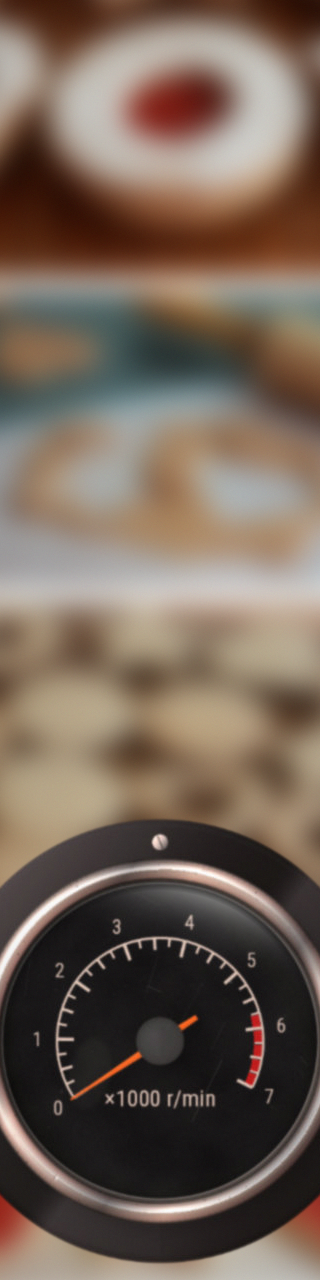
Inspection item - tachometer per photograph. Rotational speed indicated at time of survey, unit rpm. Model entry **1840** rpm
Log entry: **0** rpm
